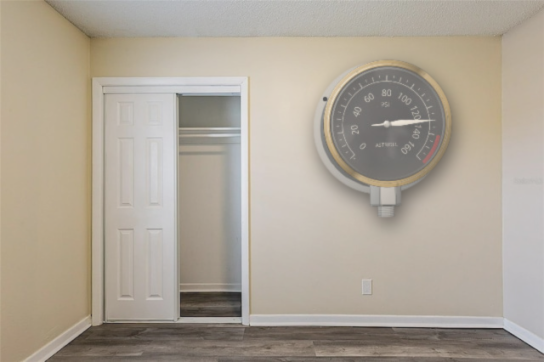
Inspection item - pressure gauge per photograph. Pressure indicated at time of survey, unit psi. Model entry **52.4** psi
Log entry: **130** psi
